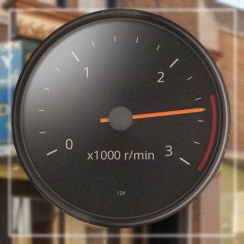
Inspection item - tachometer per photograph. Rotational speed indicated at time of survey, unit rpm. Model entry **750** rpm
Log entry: **2500** rpm
